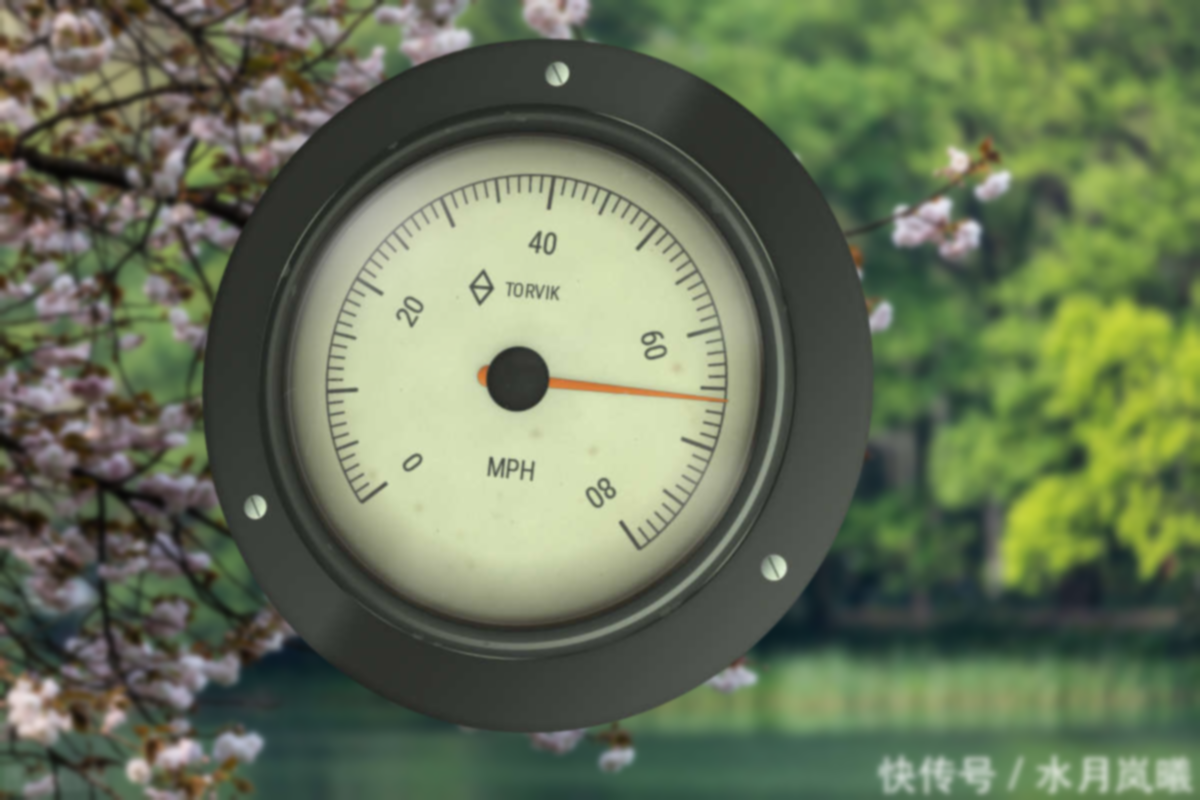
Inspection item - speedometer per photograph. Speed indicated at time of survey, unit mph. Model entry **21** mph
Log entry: **66** mph
